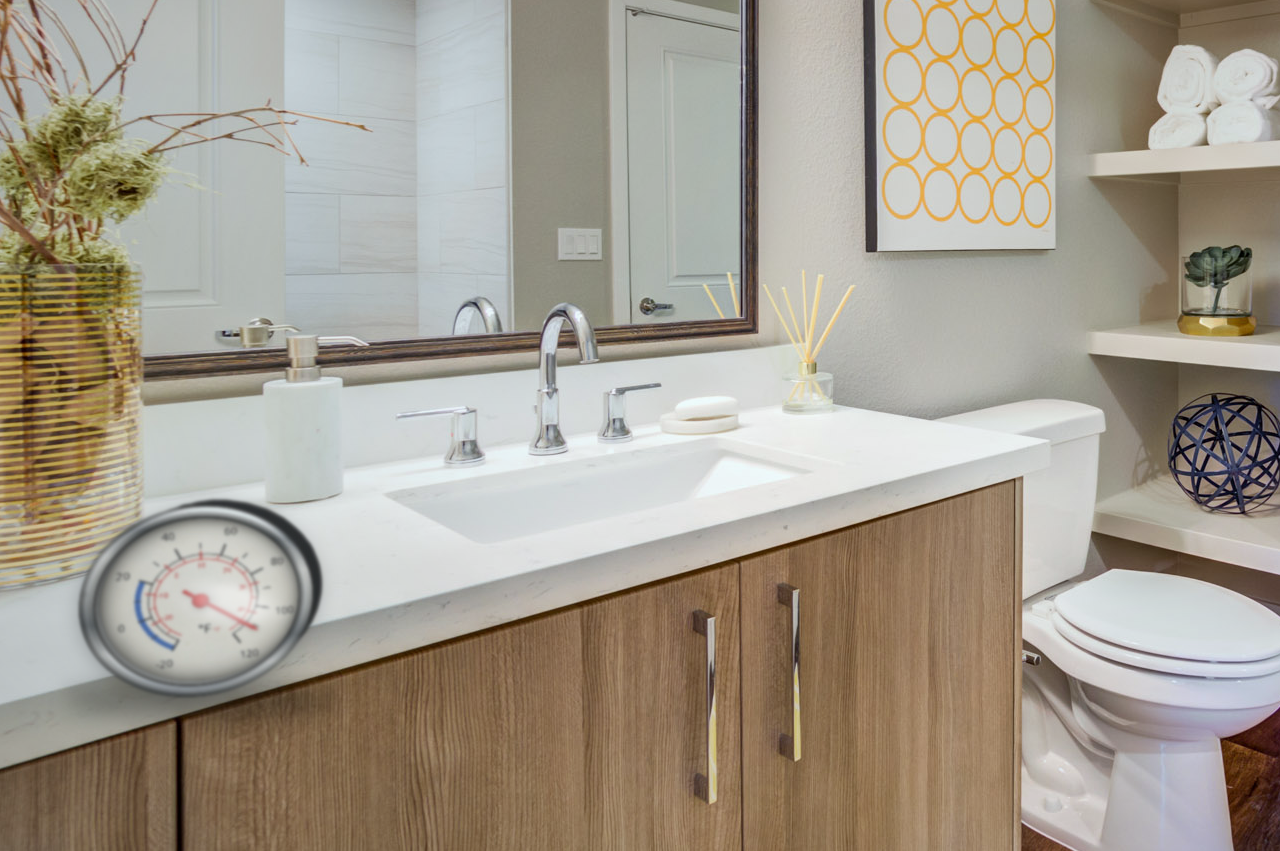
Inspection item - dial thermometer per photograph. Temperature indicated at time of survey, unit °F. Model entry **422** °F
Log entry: **110** °F
